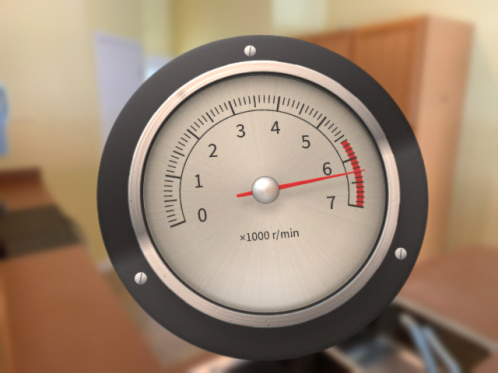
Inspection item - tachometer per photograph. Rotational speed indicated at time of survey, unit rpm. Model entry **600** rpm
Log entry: **6300** rpm
